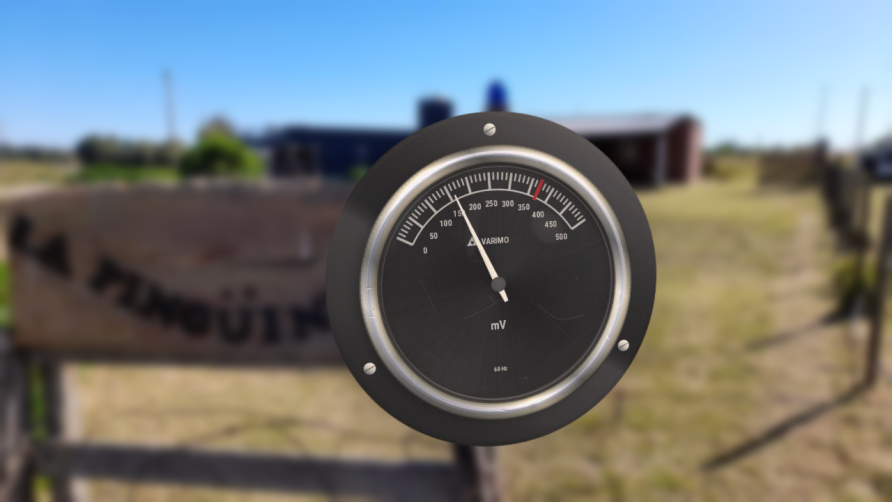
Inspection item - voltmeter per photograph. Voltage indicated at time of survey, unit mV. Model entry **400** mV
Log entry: **160** mV
